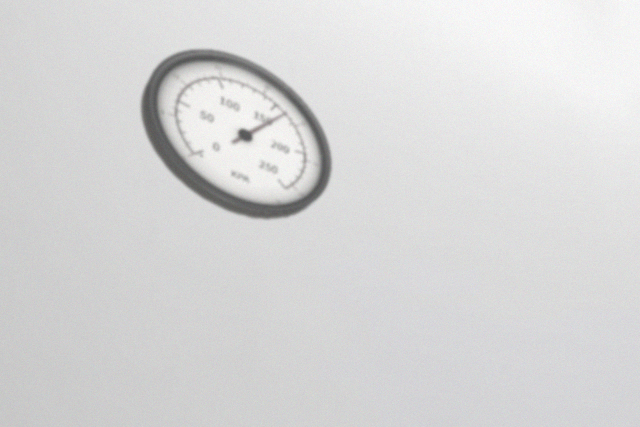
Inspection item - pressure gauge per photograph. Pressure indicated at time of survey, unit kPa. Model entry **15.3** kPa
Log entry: **160** kPa
